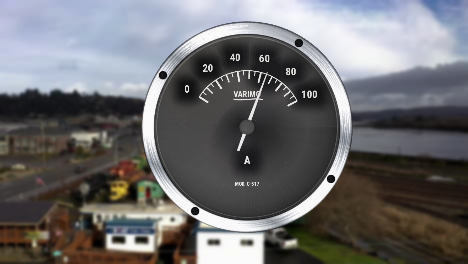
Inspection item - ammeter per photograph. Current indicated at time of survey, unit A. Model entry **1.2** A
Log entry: **65** A
